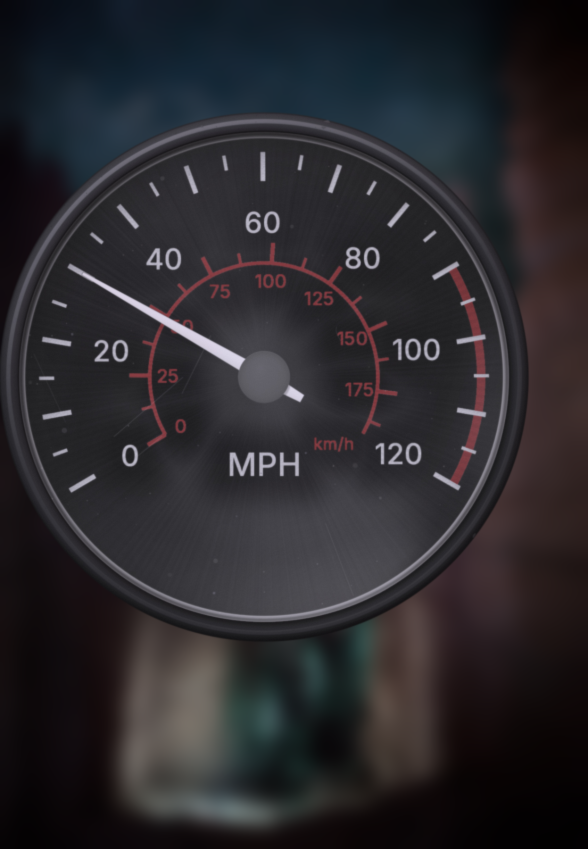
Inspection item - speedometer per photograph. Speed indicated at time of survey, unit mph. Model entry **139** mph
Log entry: **30** mph
